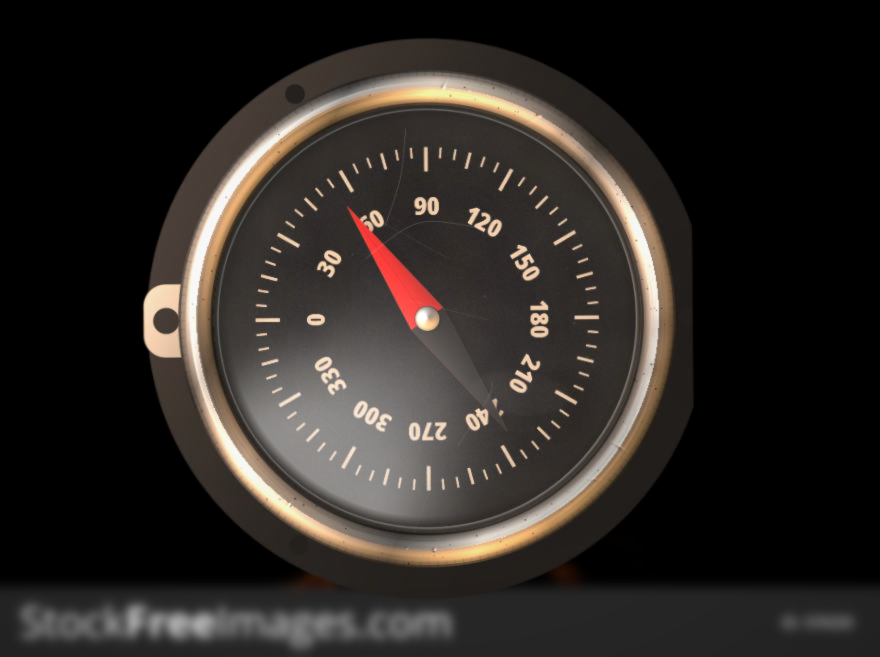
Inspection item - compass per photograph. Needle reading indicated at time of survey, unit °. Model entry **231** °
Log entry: **55** °
